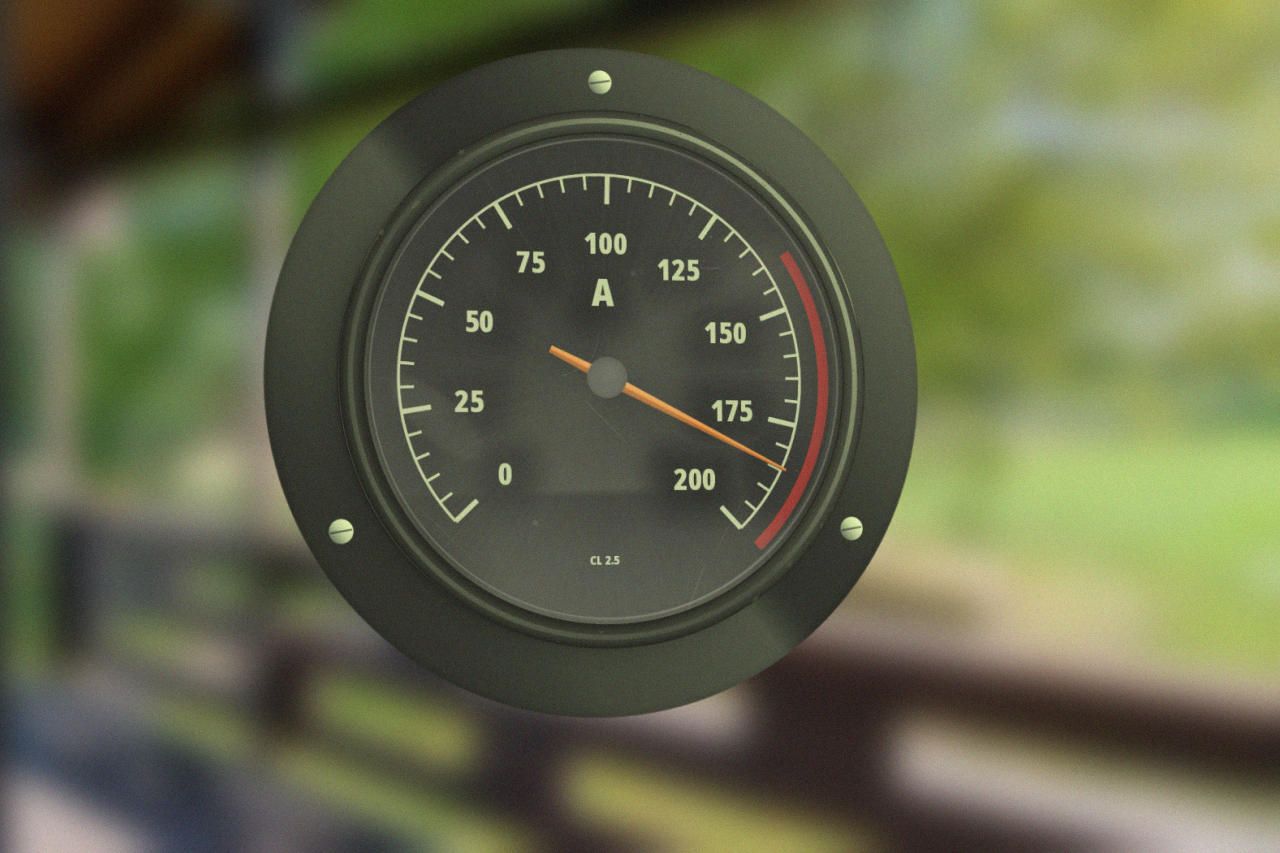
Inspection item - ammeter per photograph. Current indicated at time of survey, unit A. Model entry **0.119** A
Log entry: **185** A
